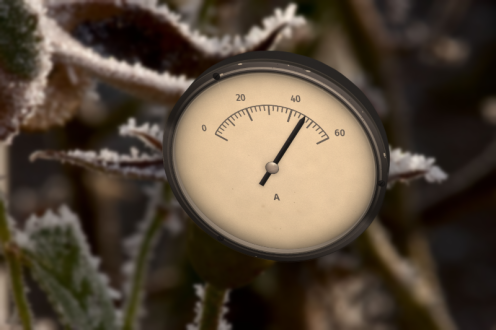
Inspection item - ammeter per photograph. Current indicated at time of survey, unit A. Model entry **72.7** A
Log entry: **46** A
